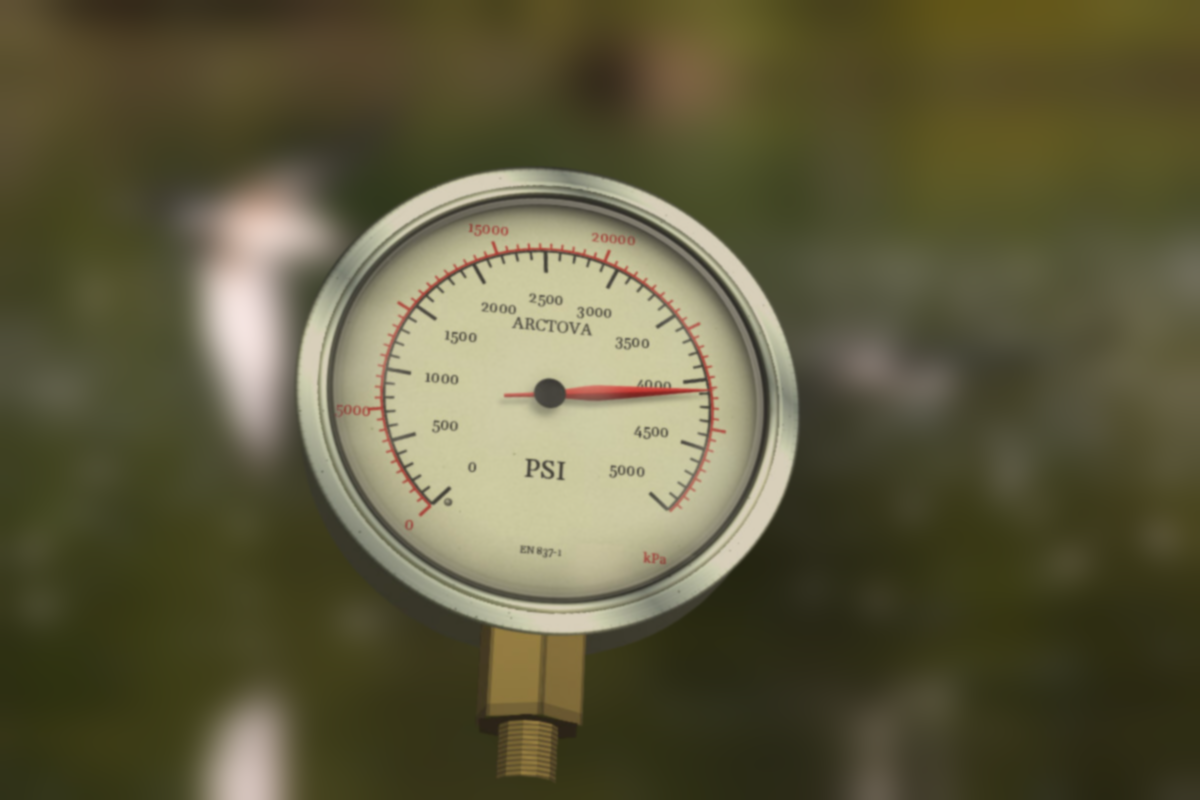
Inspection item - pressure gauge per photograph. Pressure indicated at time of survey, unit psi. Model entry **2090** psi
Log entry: **4100** psi
